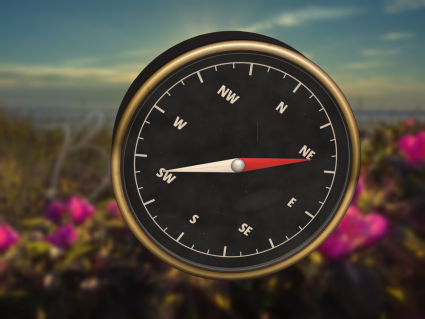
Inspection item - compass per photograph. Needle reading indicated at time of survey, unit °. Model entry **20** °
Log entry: **50** °
